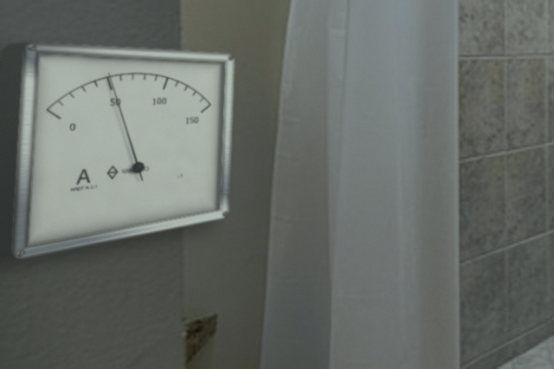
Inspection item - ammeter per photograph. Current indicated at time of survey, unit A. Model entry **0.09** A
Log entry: **50** A
